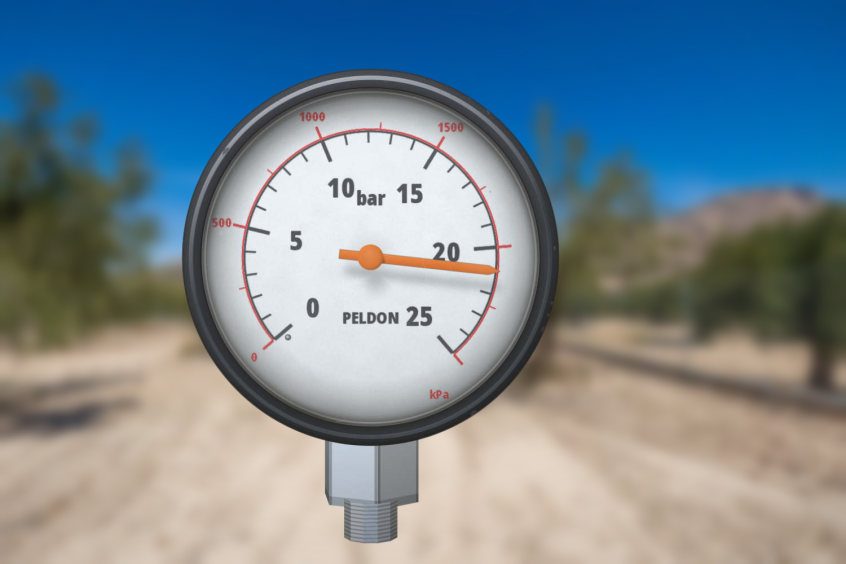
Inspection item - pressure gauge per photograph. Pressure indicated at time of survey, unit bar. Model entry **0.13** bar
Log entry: **21** bar
